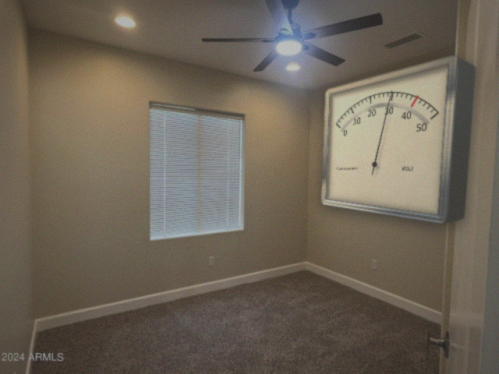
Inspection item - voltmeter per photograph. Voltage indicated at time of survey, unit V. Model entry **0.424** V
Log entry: **30** V
